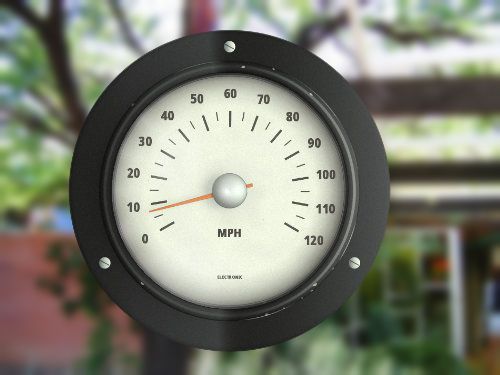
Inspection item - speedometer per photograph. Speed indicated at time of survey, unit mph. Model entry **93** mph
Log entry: **7.5** mph
